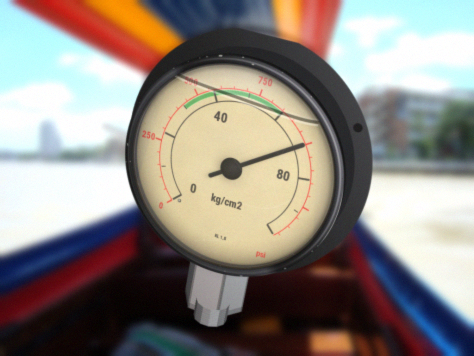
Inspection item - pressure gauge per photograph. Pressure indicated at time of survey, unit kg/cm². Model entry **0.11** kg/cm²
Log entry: **70** kg/cm²
